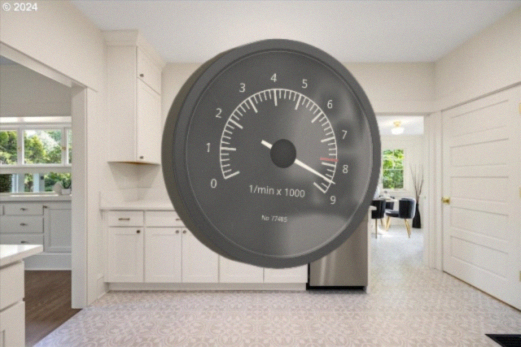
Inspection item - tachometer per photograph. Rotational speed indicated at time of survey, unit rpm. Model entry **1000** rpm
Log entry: **8600** rpm
